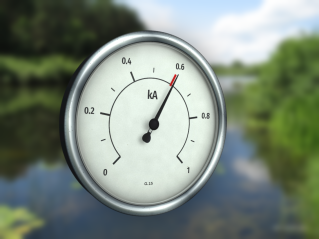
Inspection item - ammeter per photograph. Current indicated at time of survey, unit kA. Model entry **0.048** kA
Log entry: **0.6** kA
